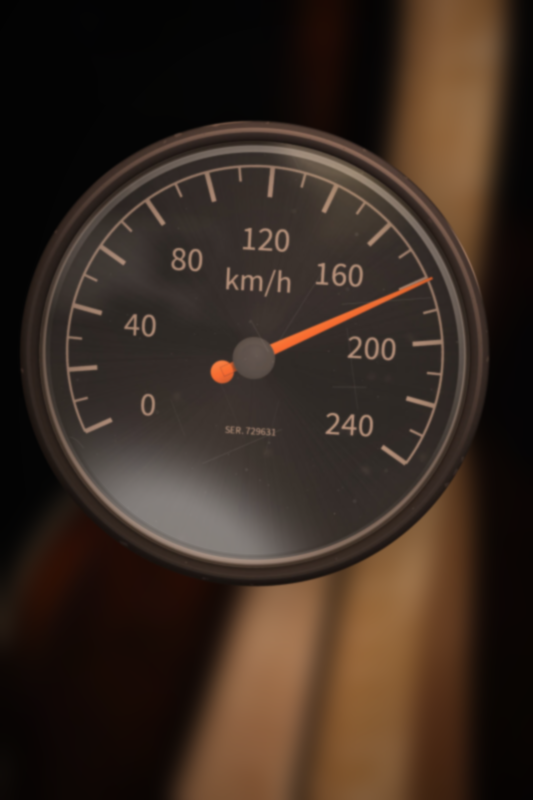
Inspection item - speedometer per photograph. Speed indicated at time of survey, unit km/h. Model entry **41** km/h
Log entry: **180** km/h
